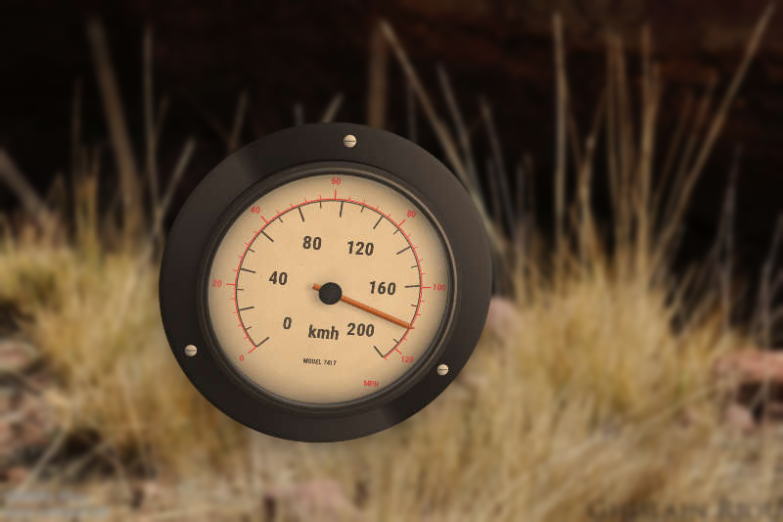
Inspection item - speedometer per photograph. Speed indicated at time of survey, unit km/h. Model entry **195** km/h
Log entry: **180** km/h
